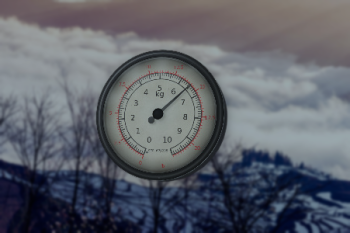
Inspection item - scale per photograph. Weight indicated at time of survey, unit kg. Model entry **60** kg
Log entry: **6.5** kg
